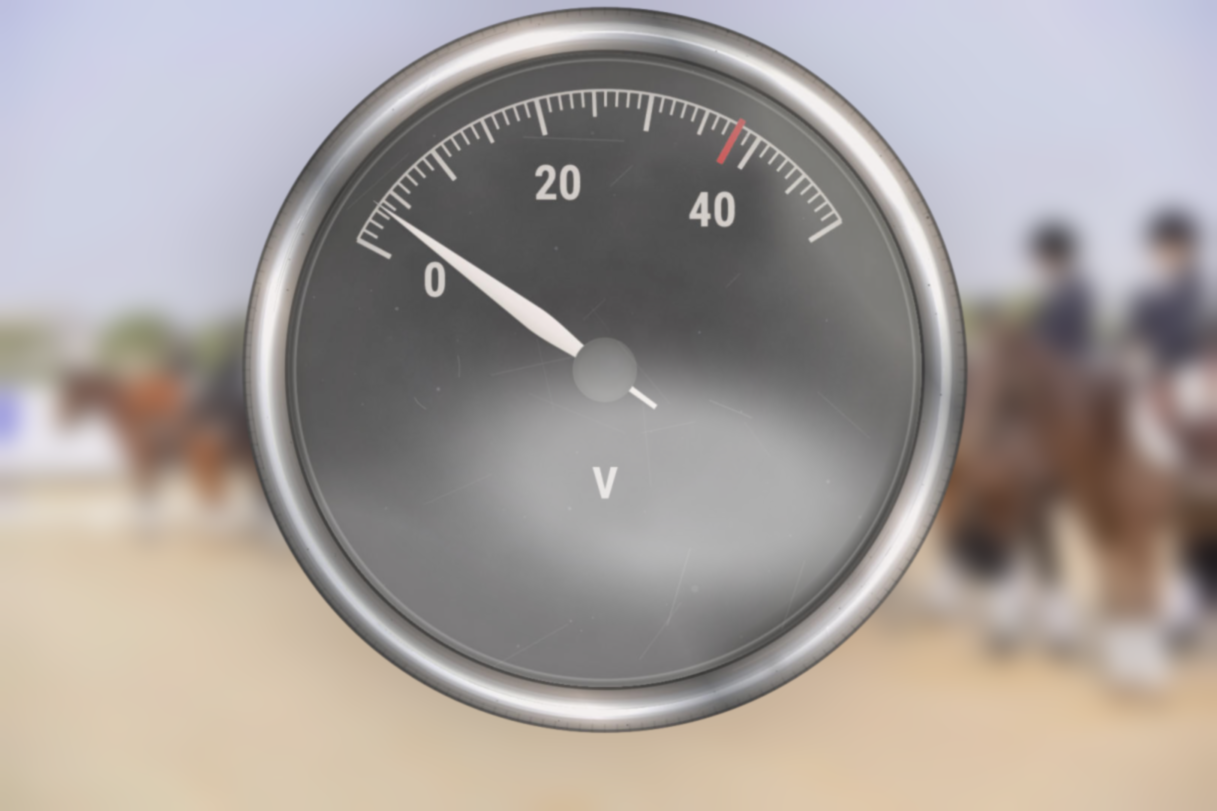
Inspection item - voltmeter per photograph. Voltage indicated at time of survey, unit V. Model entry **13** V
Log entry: **3.5** V
